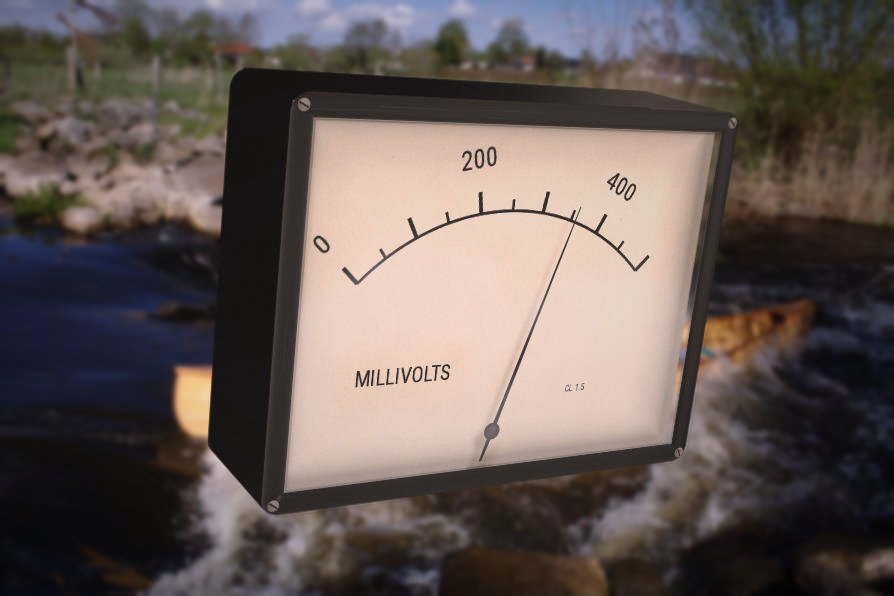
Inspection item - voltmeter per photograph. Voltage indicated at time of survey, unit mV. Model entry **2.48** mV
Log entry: **350** mV
